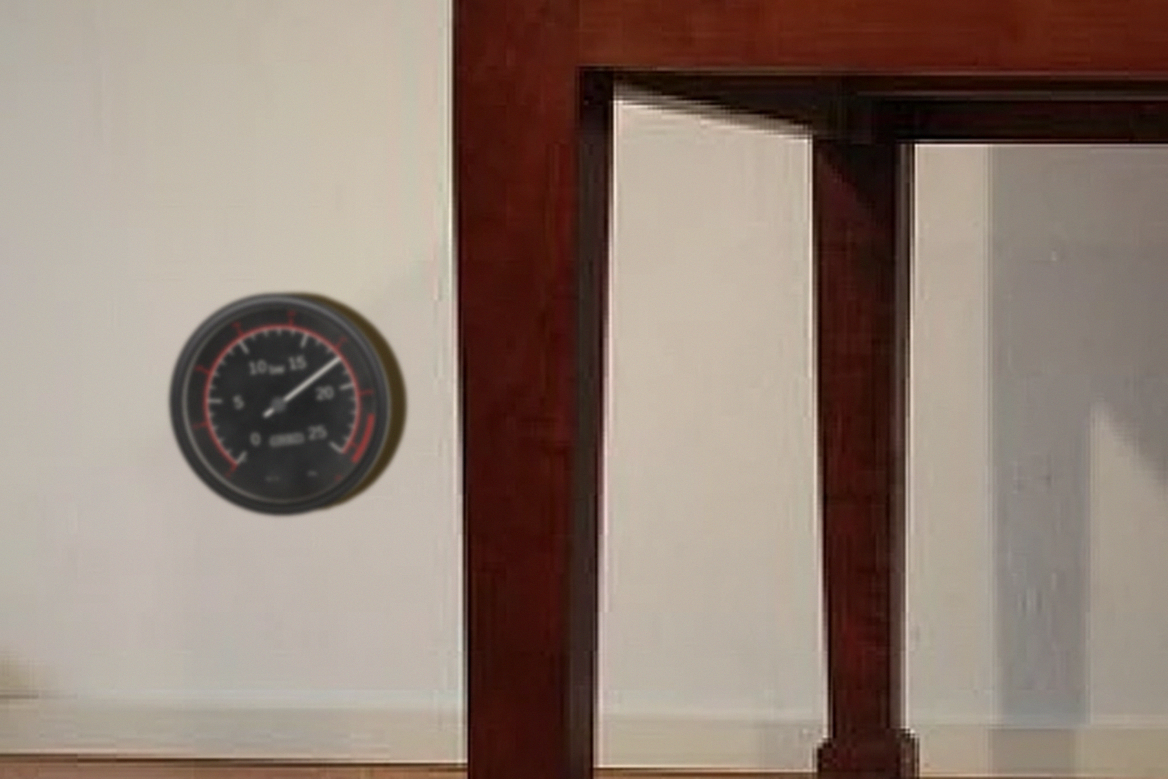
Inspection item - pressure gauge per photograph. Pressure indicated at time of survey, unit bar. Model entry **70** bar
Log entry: **18** bar
